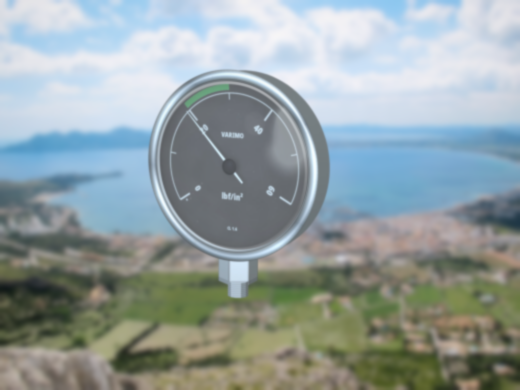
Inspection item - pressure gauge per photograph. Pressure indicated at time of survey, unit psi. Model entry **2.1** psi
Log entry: **20** psi
